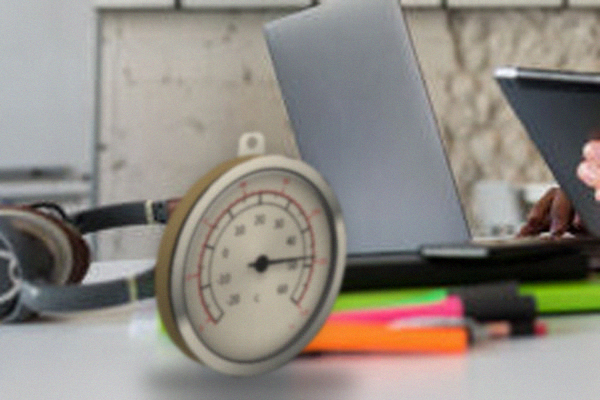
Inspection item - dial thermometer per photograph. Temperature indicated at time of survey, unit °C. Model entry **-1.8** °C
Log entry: **47.5** °C
